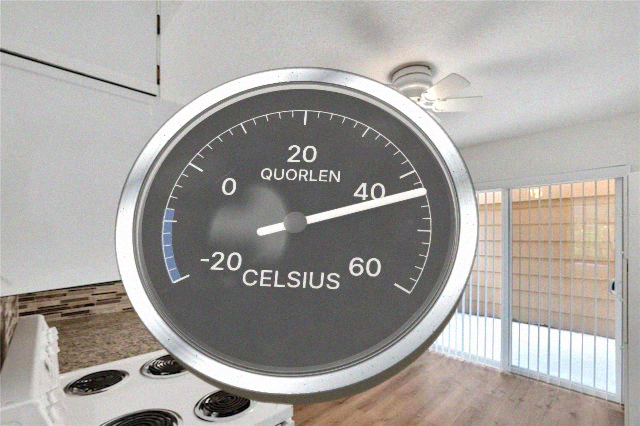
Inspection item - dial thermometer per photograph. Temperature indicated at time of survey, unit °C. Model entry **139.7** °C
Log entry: **44** °C
